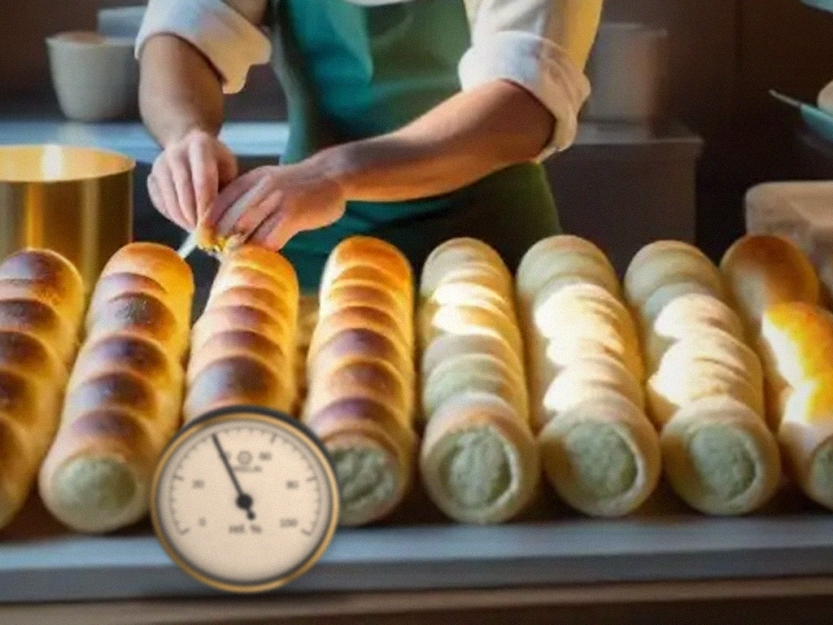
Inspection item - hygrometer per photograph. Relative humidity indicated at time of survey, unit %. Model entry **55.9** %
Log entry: **40** %
